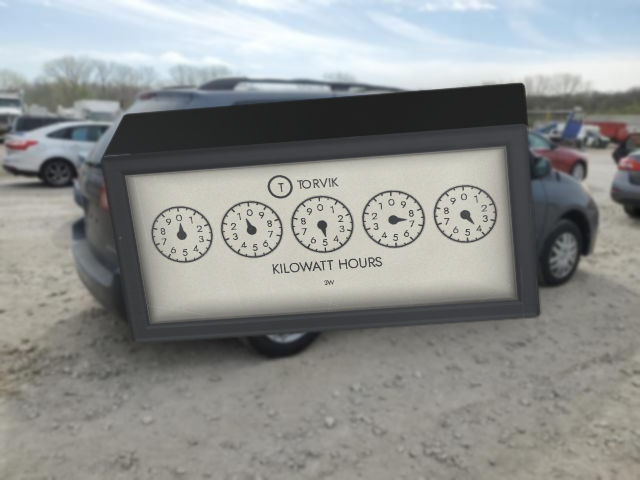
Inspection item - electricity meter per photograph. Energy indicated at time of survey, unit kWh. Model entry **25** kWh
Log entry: **474** kWh
